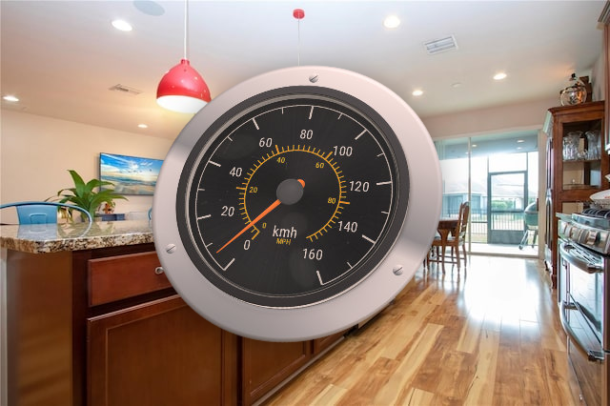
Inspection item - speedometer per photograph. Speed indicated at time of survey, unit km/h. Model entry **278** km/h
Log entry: **5** km/h
